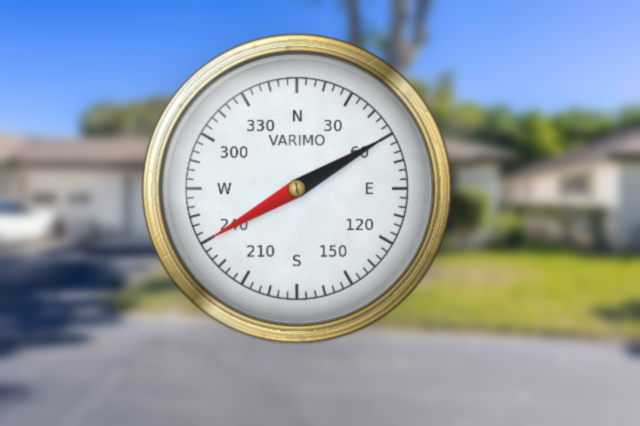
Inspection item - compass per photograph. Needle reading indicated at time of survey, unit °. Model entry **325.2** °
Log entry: **240** °
